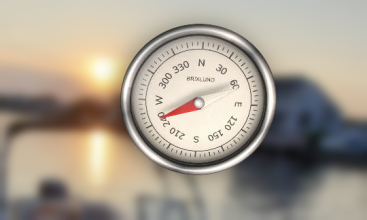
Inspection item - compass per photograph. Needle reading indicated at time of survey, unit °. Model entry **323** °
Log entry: **245** °
